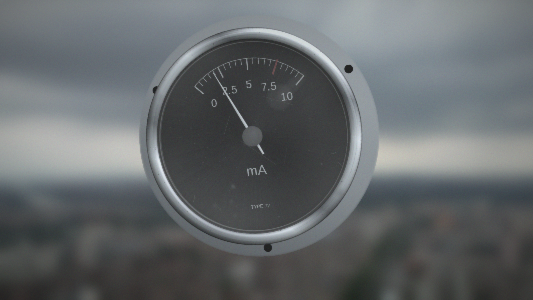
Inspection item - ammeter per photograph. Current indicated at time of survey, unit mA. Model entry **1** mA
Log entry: **2** mA
